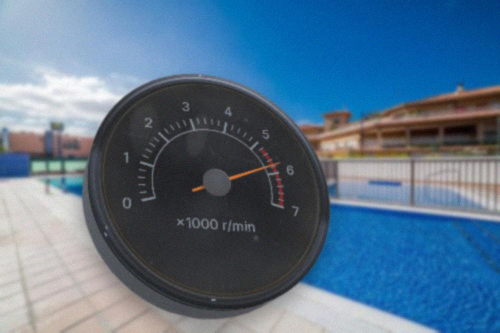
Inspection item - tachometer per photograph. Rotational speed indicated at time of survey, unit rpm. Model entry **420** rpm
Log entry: **5800** rpm
